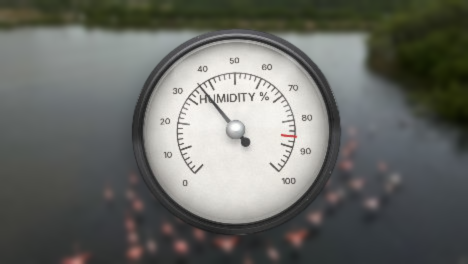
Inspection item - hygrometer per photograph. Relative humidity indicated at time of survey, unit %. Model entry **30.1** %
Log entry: **36** %
